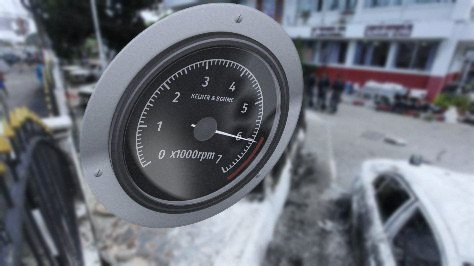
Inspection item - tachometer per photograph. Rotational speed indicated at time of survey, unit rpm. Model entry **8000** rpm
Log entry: **6000** rpm
